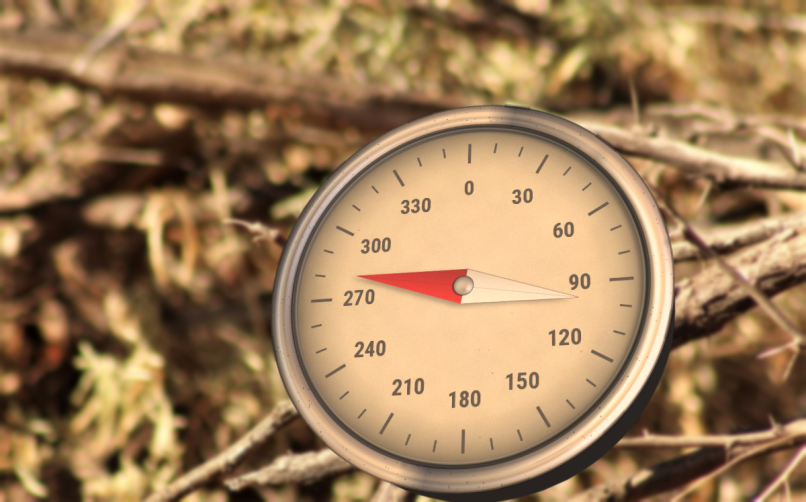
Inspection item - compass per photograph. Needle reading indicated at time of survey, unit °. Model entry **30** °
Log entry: **280** °
